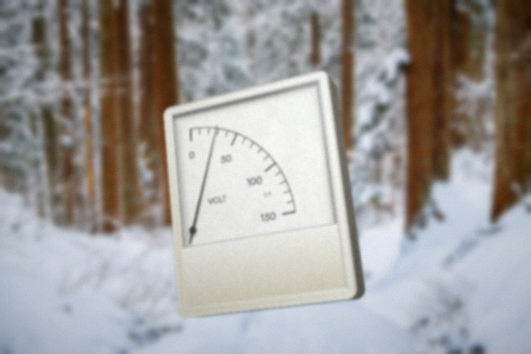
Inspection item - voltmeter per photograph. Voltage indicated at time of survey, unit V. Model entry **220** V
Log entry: **30** V
